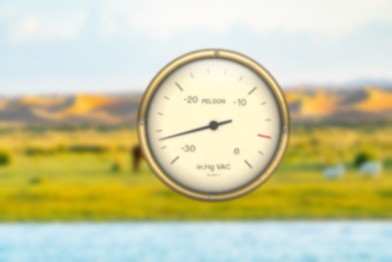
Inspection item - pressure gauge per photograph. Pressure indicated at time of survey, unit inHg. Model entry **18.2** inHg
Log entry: **-27** inHg
